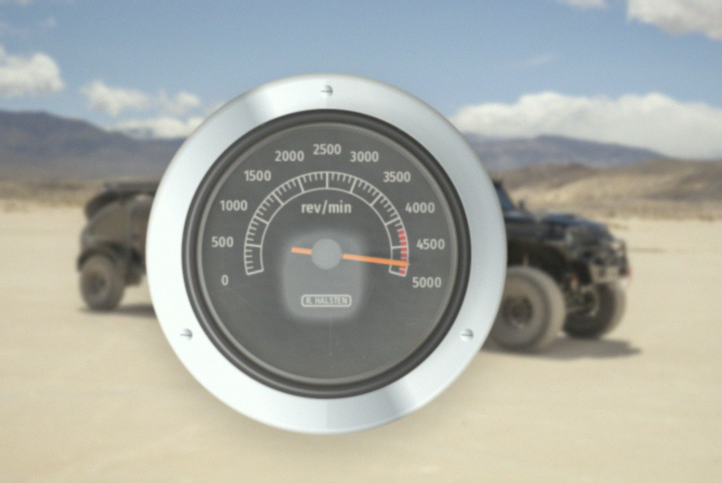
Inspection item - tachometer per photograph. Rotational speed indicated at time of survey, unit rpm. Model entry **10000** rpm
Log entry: **4800** rpm
